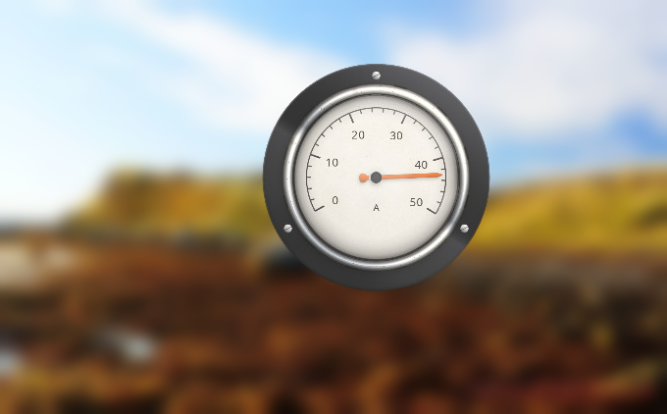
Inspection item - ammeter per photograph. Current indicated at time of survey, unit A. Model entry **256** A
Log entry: **43** A
